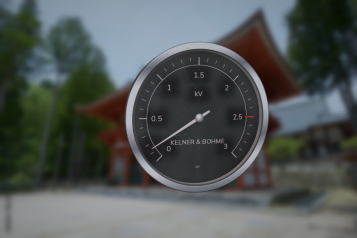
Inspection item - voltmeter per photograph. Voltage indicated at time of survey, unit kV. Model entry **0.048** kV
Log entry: **0.15** kV
